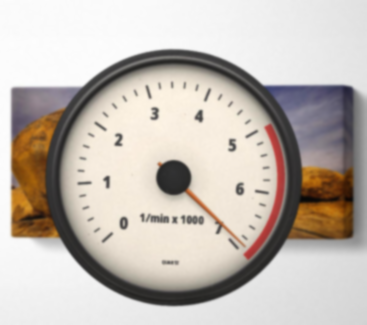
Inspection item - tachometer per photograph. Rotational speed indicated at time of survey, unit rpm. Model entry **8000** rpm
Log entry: **6900** rpm
